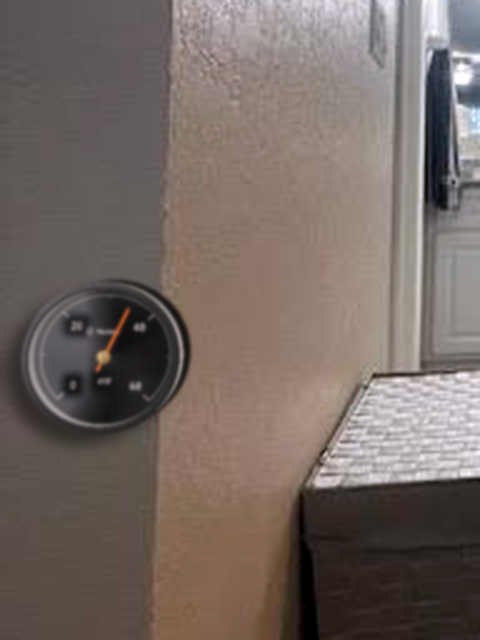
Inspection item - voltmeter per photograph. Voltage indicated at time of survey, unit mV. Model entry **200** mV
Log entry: **35** mV
